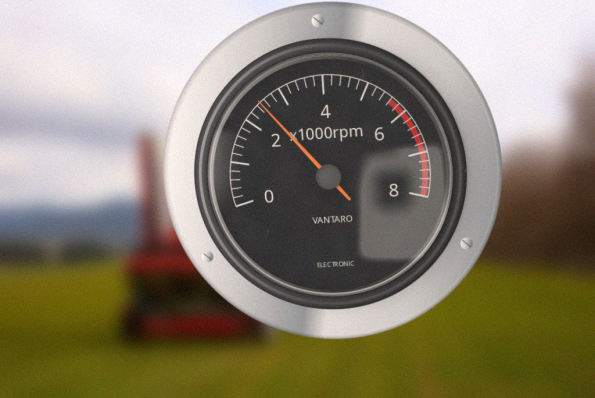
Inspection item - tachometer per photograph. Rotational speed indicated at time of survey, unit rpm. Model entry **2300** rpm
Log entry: **2500** rpm
